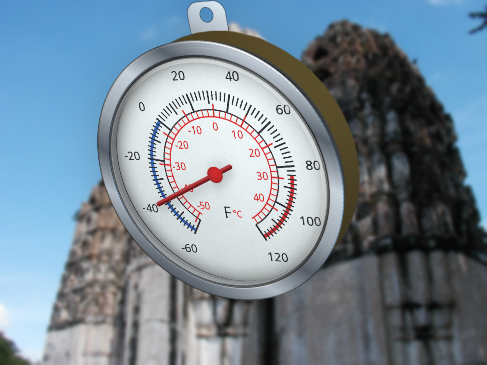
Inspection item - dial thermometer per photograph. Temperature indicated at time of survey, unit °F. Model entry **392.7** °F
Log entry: **-40** °F
